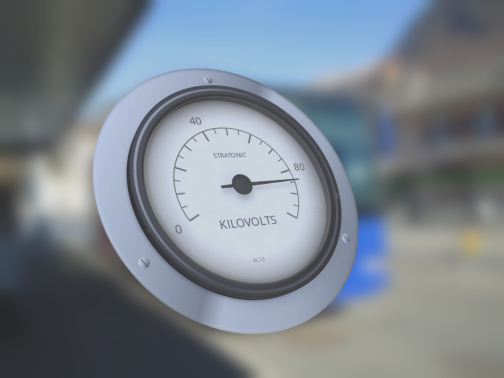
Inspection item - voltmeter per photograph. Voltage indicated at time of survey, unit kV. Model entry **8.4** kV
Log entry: **85** kV
